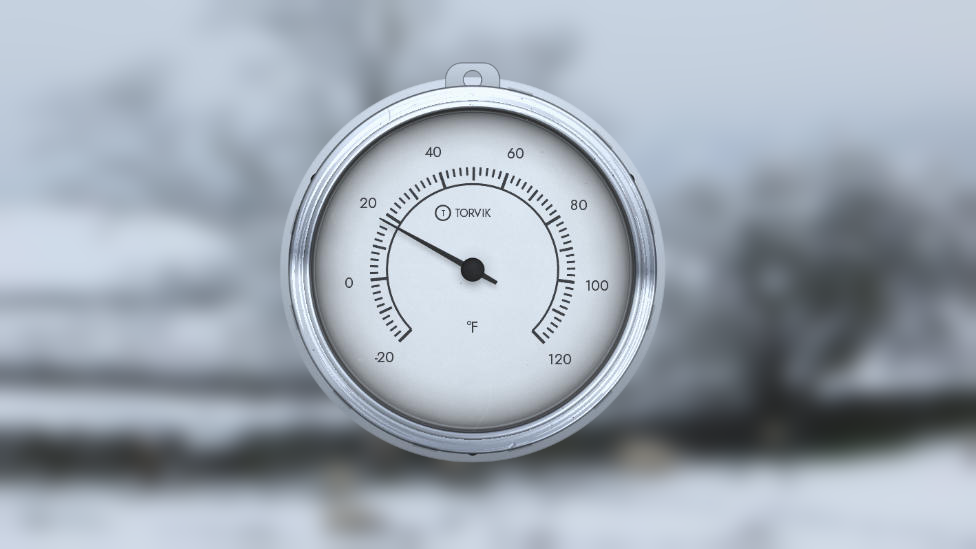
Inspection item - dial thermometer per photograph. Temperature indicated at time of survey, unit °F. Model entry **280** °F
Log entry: **18** °F
